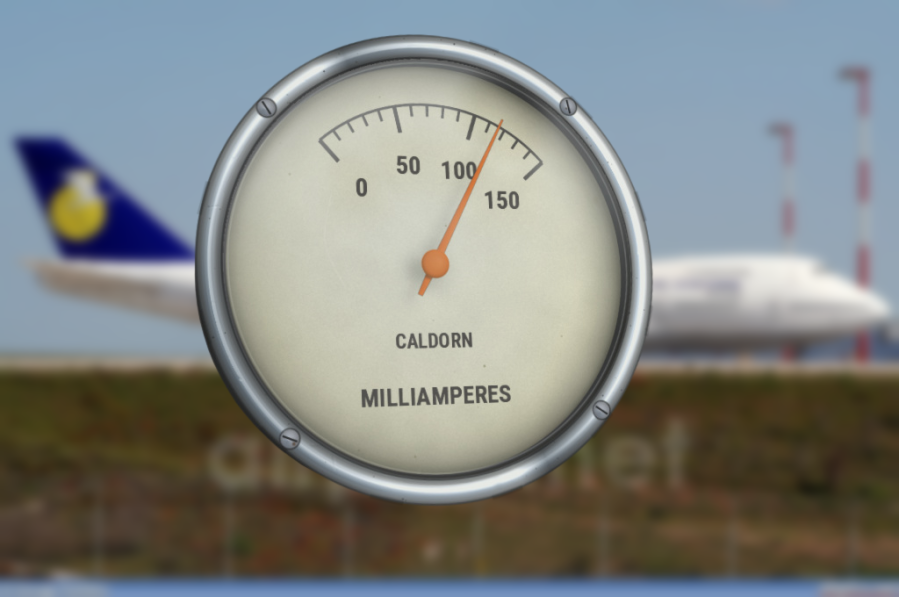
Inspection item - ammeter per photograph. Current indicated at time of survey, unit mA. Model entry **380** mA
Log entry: **115** mA
